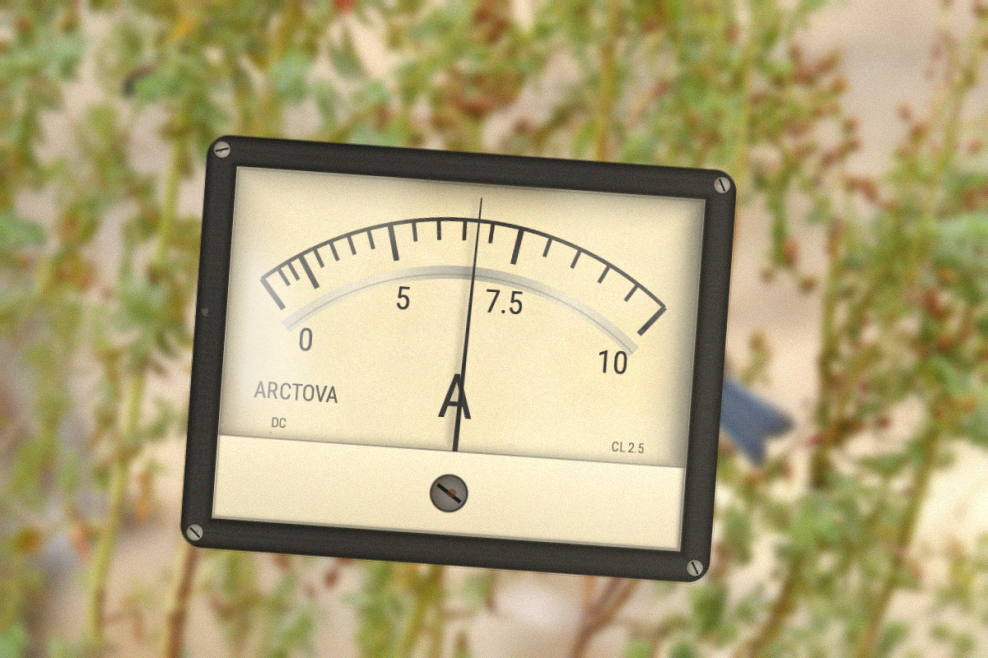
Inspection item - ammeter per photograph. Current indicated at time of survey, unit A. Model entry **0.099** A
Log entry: **6.75** A
